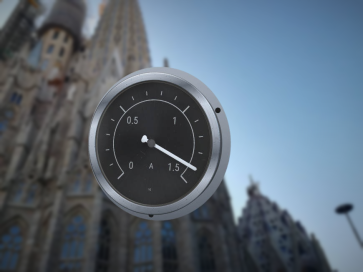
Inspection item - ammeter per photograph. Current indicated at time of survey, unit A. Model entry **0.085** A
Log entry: **1.4** A
